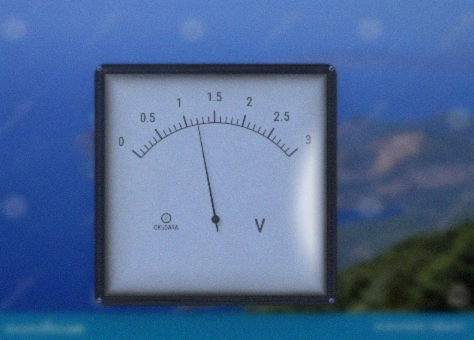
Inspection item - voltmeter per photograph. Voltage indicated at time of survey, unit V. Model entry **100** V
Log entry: **1.2** V
